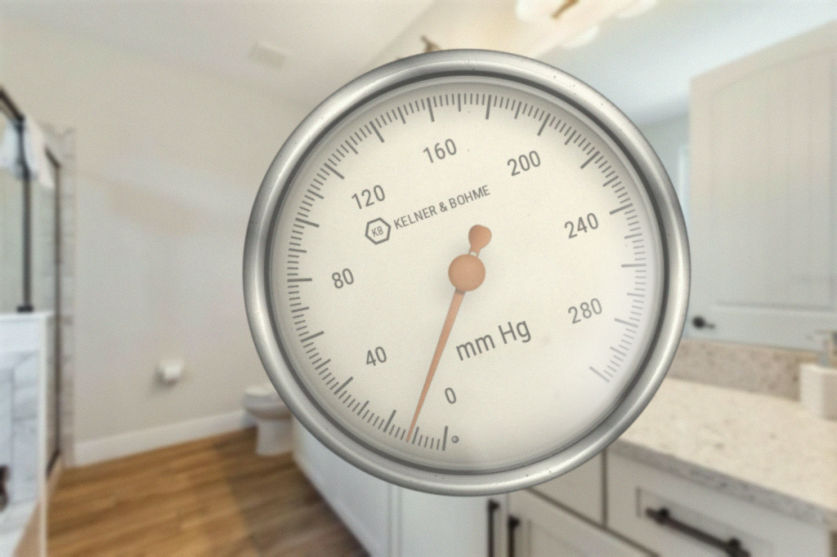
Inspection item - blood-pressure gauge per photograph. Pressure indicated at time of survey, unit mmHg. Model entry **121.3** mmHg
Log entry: **12** mmHg
